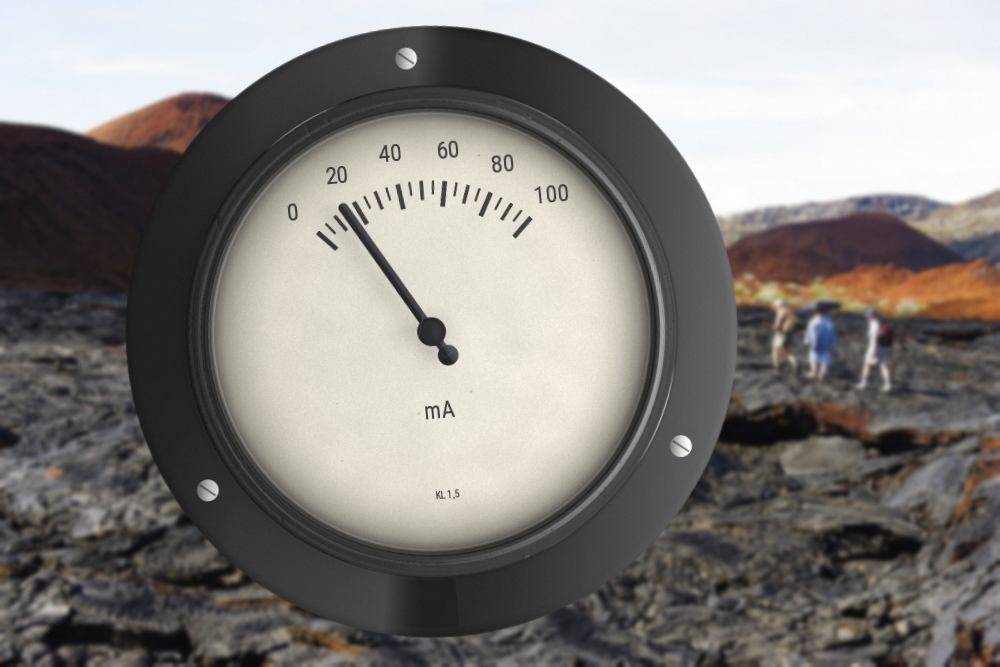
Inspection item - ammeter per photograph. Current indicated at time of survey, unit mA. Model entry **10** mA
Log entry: **15** mA
